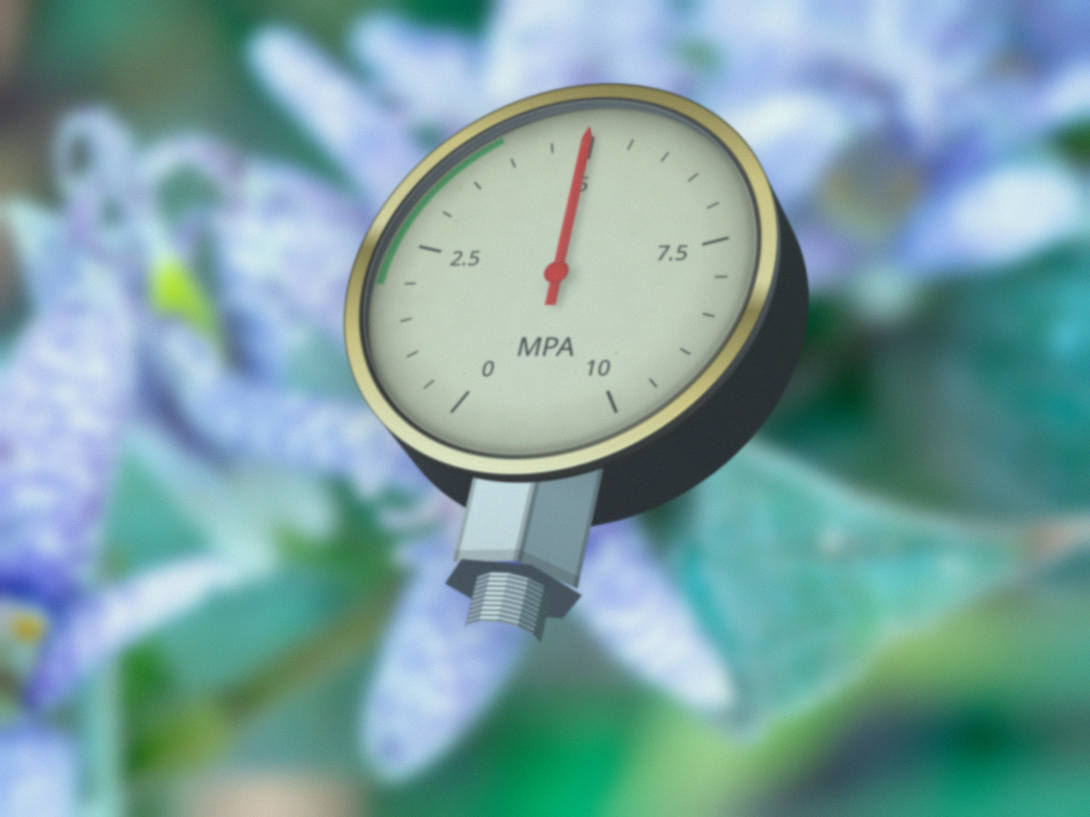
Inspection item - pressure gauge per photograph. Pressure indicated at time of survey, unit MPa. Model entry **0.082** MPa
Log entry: **5** MPa
